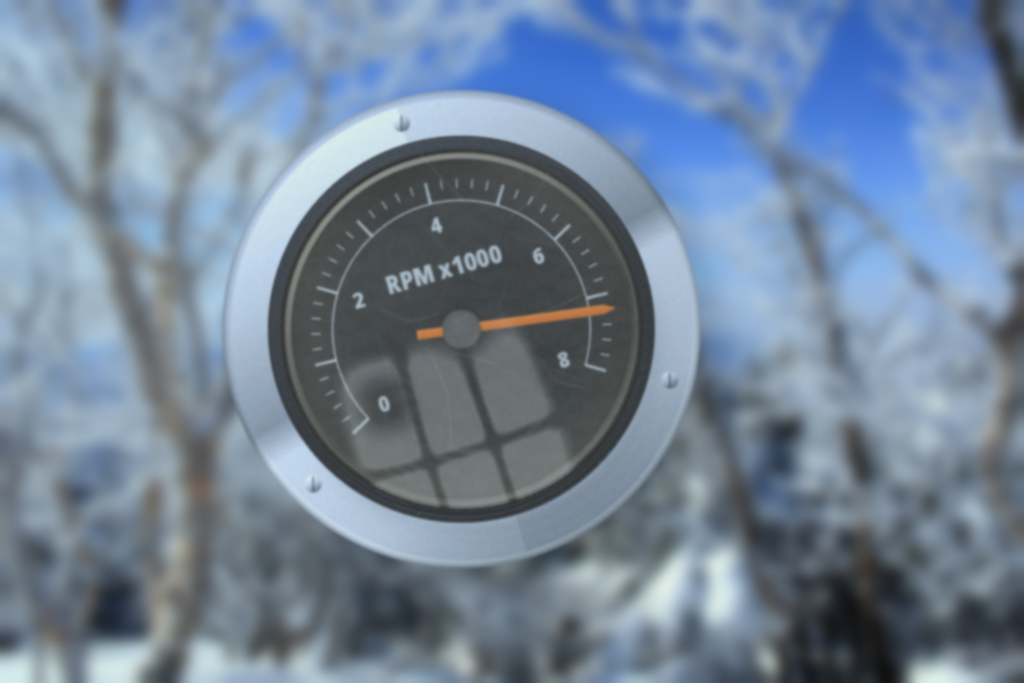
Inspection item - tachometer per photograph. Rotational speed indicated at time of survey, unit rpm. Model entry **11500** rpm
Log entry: **7200** rpm
